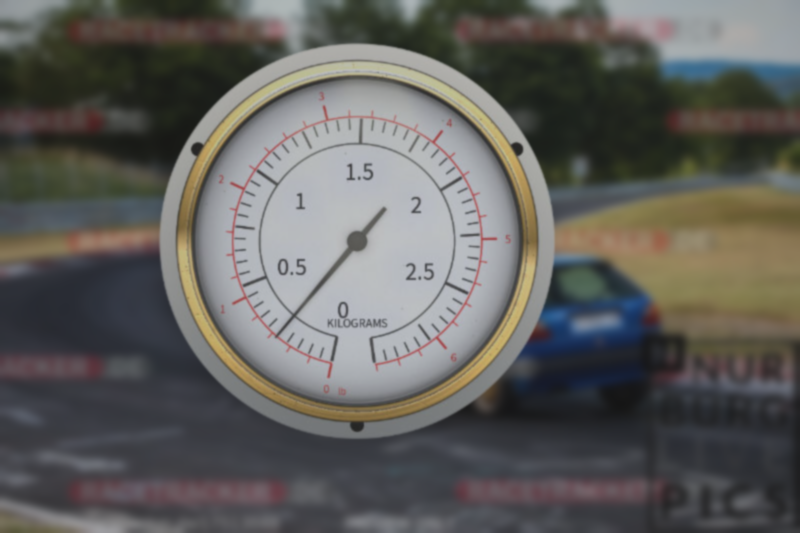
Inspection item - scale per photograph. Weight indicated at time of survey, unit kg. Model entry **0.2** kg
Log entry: **0.25** kg
